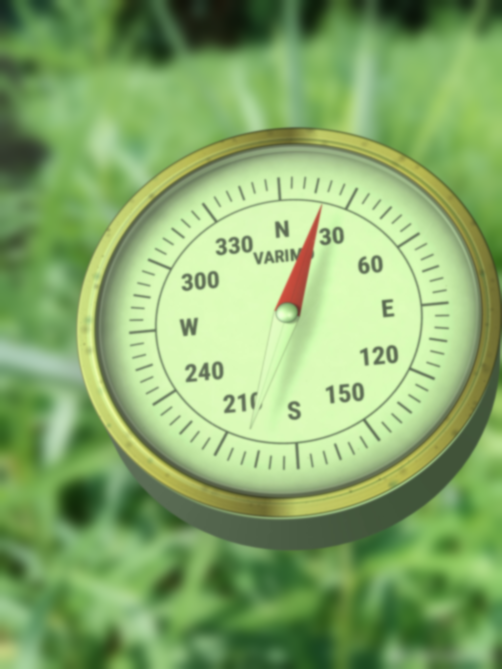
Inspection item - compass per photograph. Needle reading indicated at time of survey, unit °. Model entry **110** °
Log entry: **20** °
